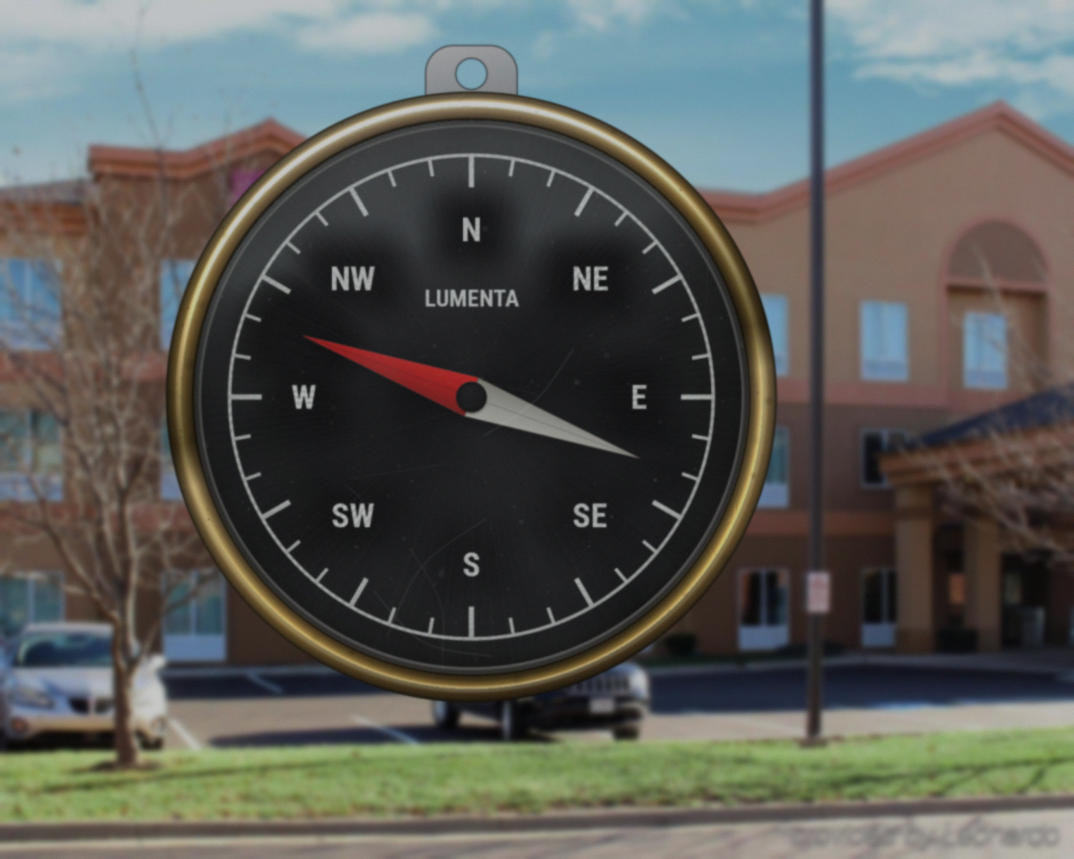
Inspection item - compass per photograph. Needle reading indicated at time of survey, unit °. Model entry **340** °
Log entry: **290** °
